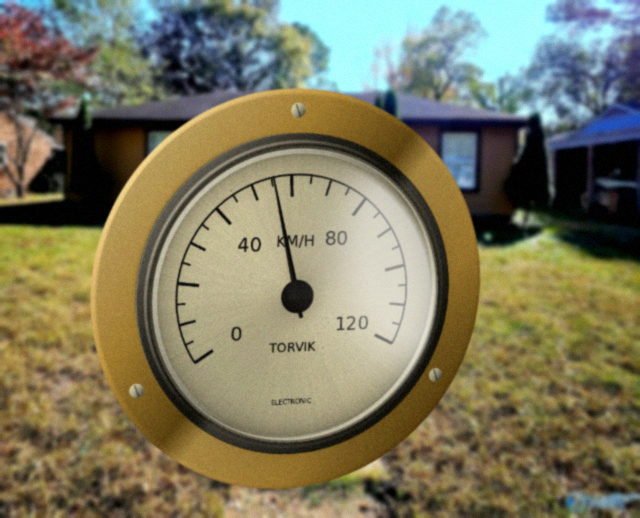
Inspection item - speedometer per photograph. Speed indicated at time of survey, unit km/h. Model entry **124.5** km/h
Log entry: **55** km/h
